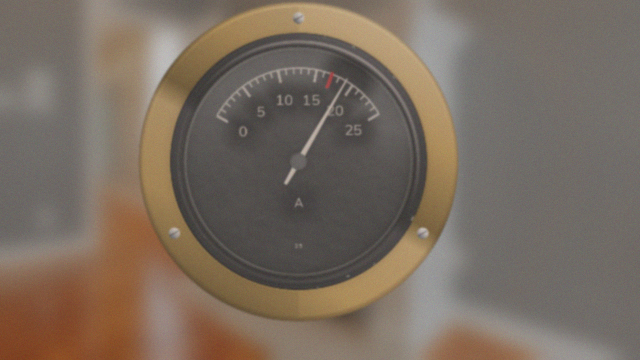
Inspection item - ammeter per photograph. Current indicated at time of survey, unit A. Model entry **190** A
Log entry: **19** A
